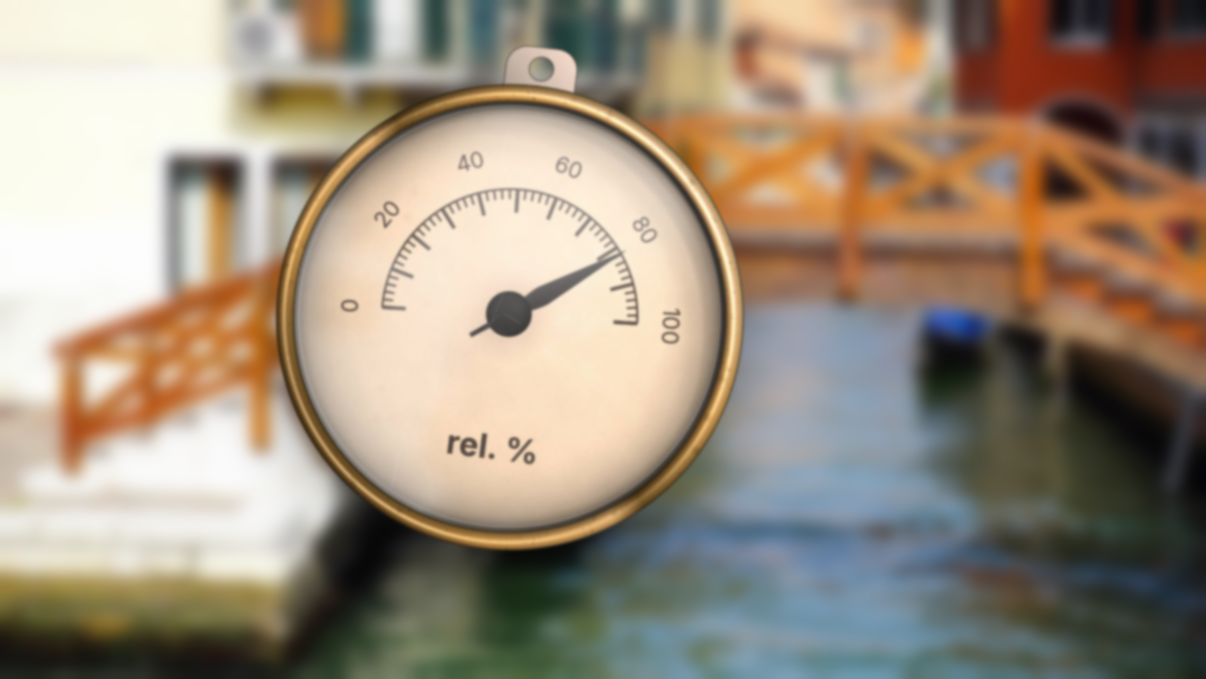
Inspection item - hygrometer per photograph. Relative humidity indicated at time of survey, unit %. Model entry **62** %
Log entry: **82** %
